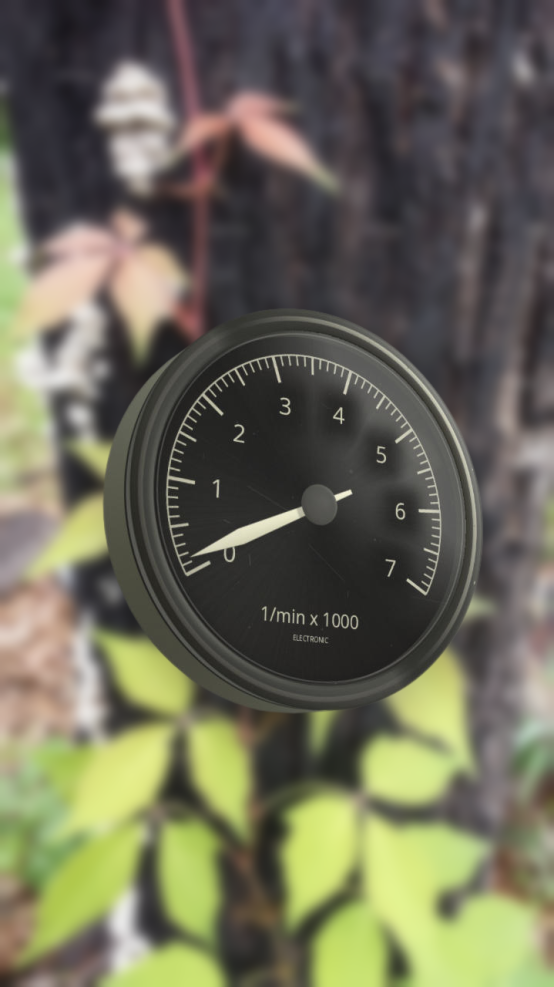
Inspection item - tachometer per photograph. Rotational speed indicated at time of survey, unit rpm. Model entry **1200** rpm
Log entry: **150** rpm
